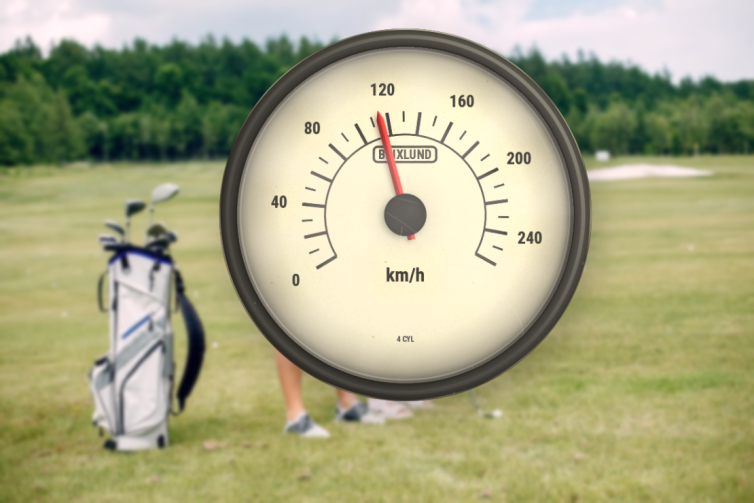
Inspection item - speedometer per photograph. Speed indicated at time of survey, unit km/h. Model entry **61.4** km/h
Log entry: **115** km/h
